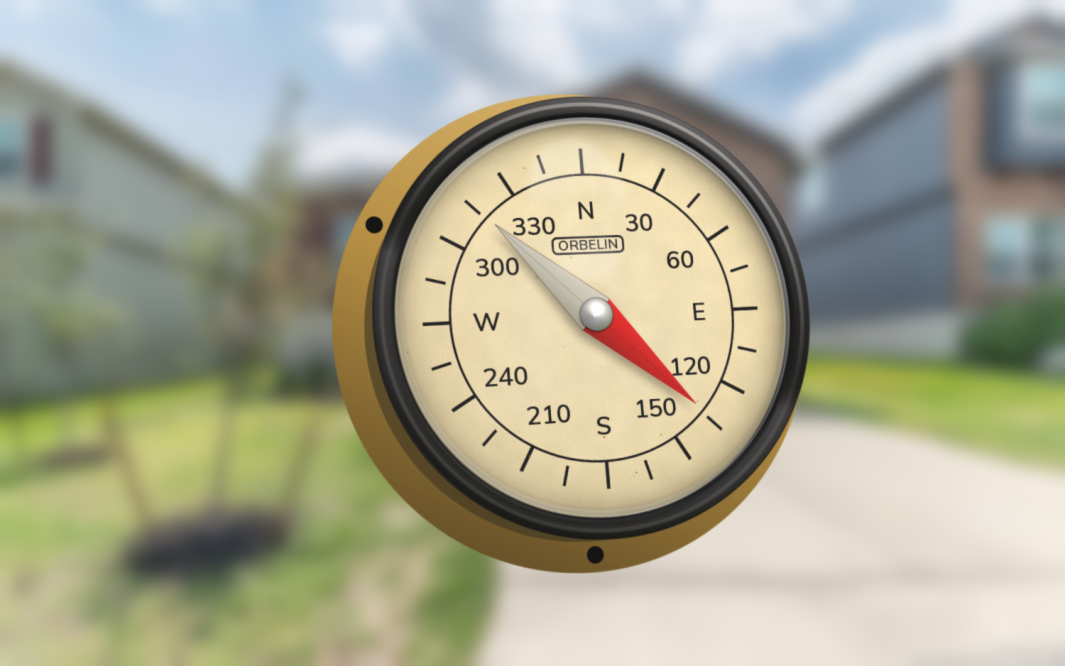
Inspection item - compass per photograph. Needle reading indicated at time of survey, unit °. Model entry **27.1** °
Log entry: **135** °
